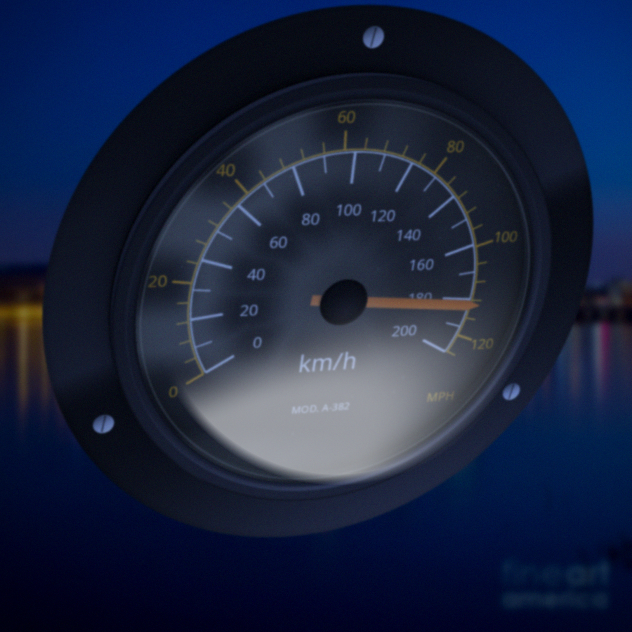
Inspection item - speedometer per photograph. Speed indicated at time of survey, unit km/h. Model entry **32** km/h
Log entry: **180** km/h
